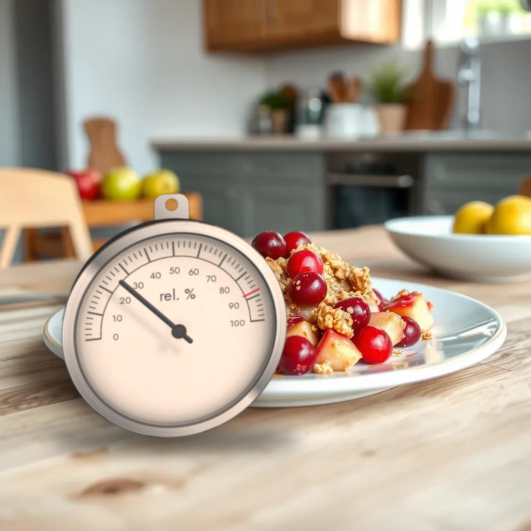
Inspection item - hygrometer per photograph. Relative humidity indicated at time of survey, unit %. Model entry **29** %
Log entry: **26** %
